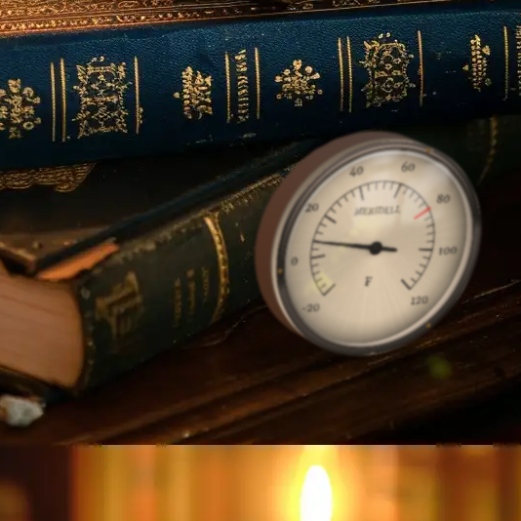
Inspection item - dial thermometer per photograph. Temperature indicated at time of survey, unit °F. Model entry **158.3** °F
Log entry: **8** °F
